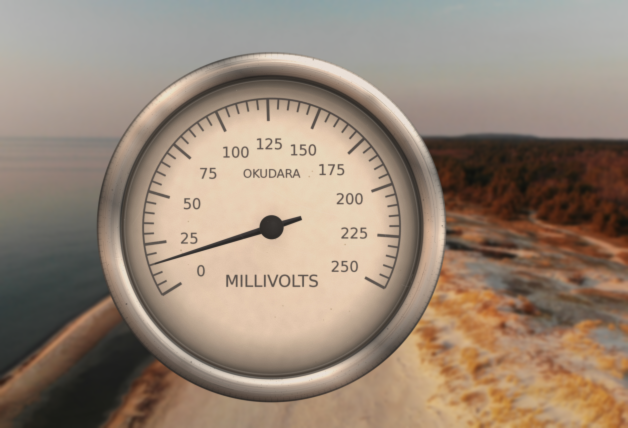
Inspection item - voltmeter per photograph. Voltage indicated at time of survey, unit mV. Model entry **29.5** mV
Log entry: **15** mV
